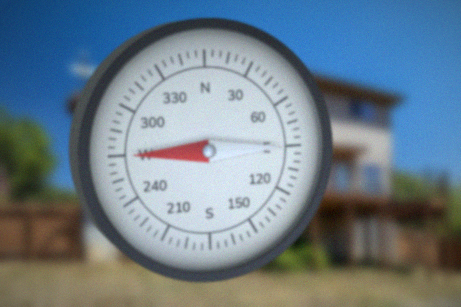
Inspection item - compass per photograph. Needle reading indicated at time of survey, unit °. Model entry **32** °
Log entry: **270** °
